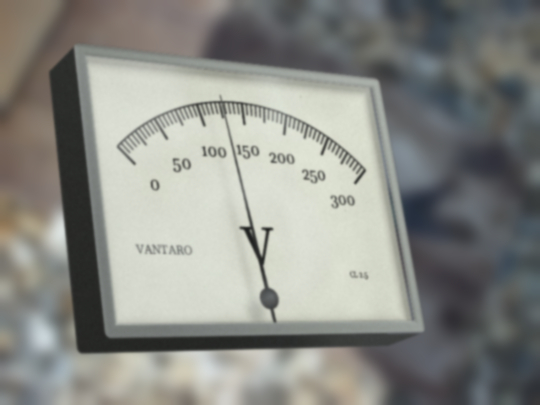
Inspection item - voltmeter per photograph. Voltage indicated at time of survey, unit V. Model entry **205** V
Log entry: **125** V
